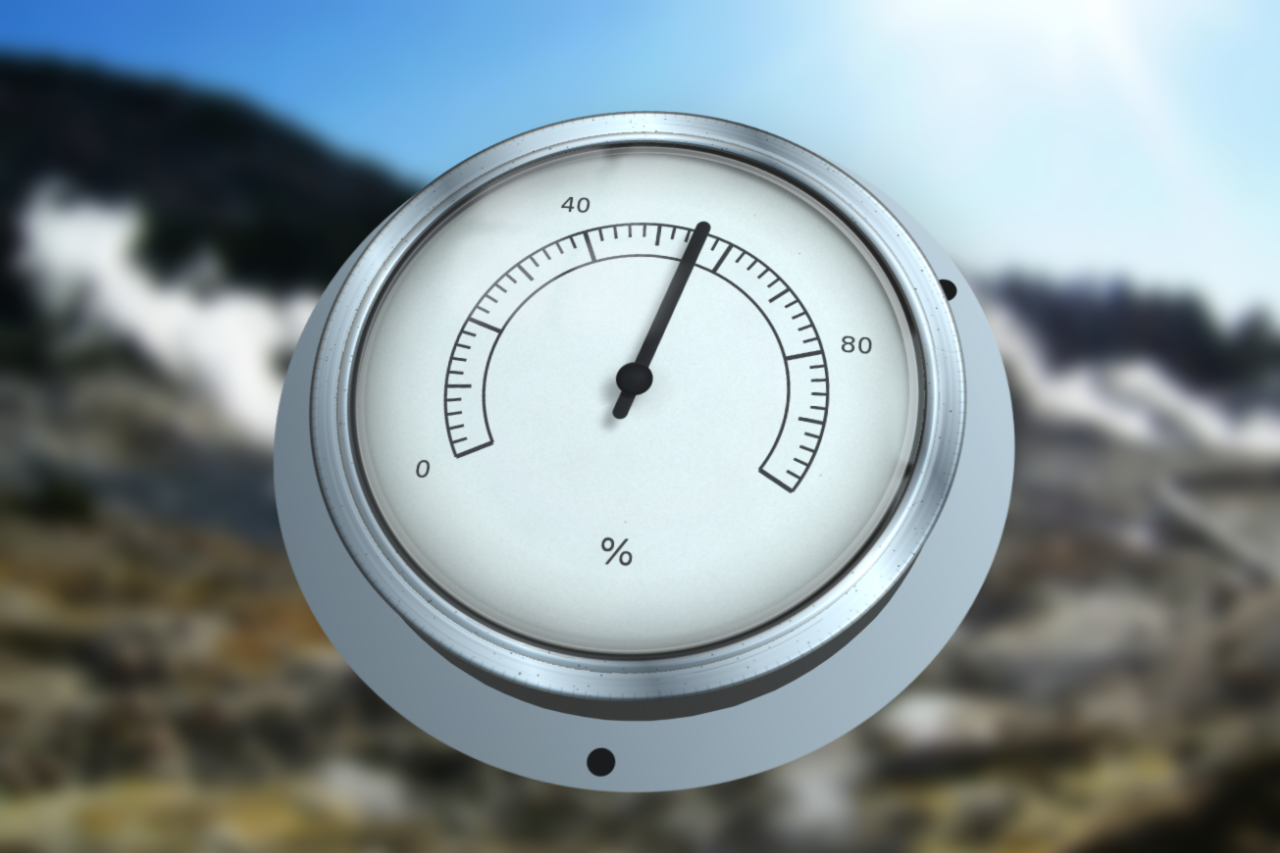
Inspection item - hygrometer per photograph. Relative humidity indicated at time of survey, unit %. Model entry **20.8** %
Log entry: **56** %
